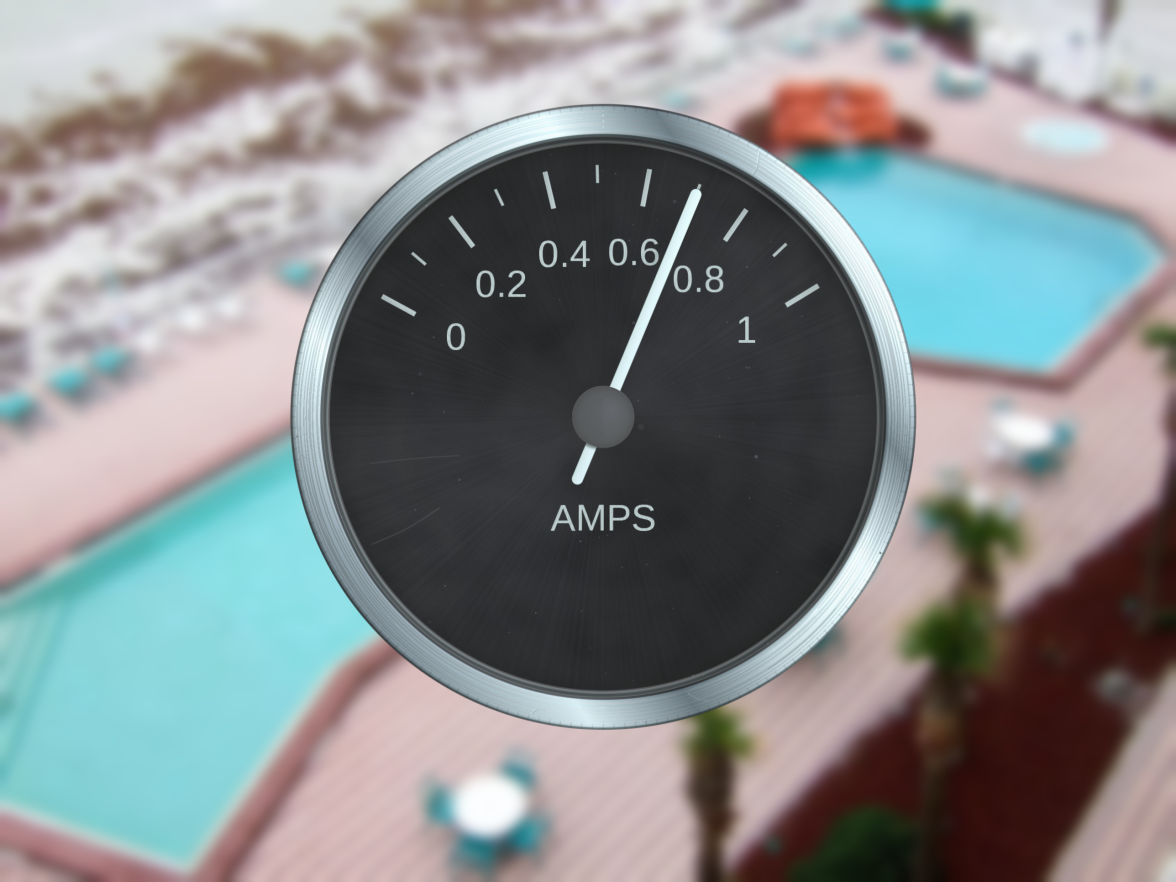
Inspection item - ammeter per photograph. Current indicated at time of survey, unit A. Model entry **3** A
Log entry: **0.7** A
